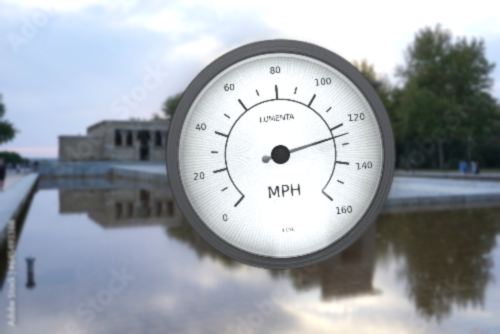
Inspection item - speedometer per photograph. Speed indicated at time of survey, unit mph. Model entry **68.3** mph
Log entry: **125** mph
